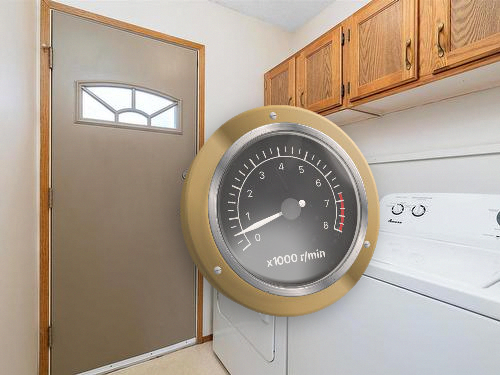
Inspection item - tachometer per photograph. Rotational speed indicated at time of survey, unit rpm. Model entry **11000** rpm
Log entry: **500** rpm
